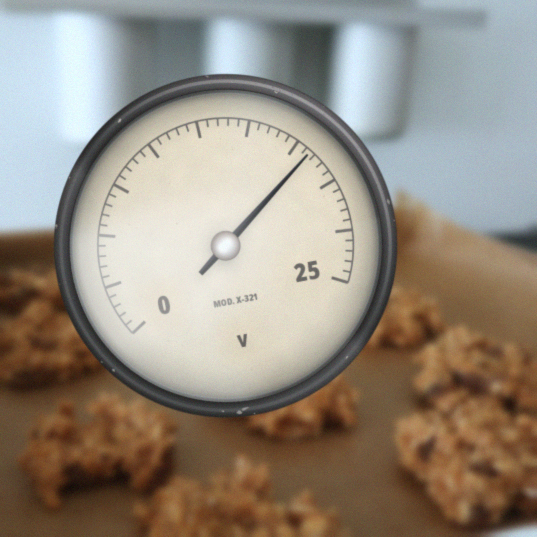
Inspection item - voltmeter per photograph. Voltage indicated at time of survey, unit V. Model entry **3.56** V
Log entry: **18.25** V
